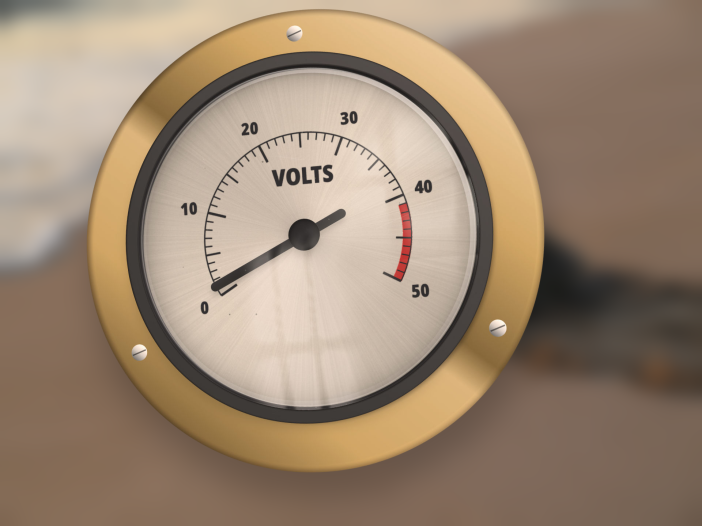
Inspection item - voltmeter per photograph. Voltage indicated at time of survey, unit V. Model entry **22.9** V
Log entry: **1** V
